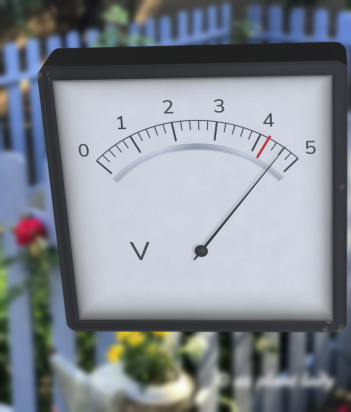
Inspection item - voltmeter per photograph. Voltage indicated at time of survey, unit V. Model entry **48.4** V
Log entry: **4.6** V
